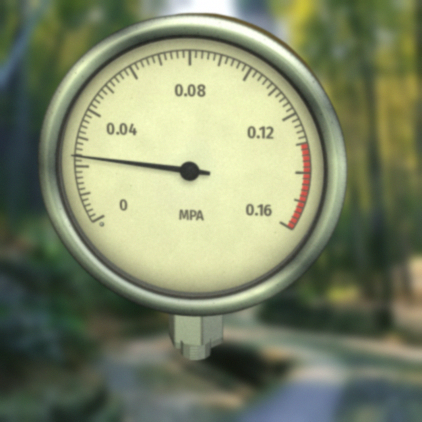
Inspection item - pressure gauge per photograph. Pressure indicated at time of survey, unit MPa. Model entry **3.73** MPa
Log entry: **0.024** MPa
